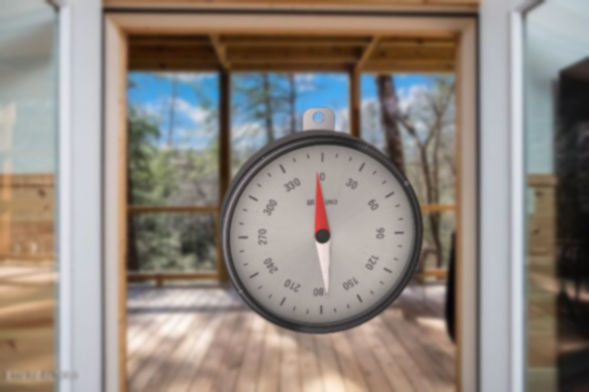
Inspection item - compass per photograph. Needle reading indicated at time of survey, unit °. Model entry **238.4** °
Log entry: **355** °
